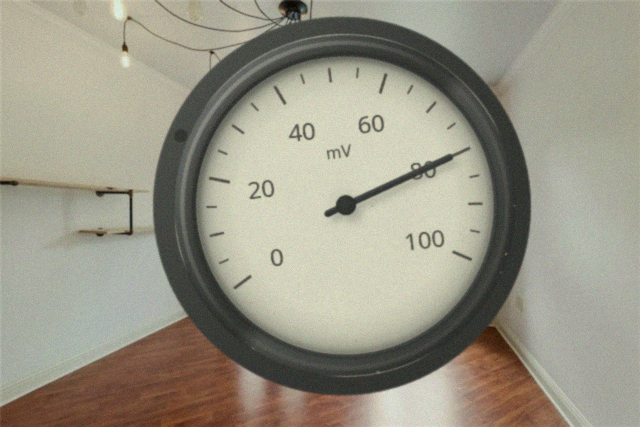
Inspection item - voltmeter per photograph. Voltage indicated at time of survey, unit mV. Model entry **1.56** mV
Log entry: **80** mV
